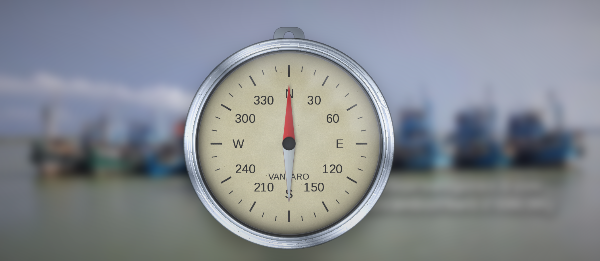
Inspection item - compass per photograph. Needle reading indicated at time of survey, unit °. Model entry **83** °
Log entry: **0** °
